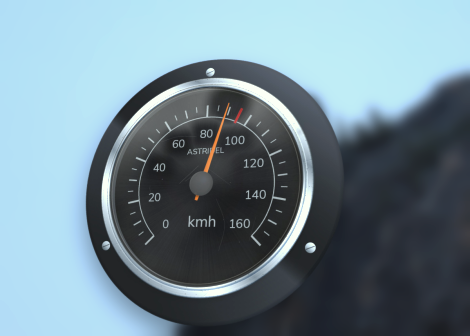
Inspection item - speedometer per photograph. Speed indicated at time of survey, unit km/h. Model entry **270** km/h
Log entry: **90** km/h
